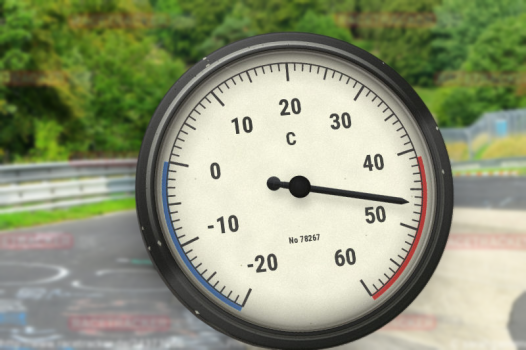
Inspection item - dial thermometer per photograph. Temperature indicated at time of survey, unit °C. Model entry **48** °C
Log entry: **47** °C
